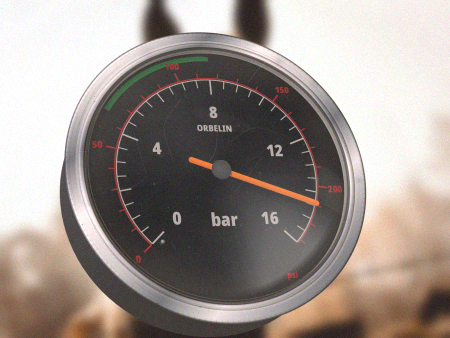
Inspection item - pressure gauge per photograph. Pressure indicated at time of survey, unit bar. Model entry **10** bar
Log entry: **14.5** bar
